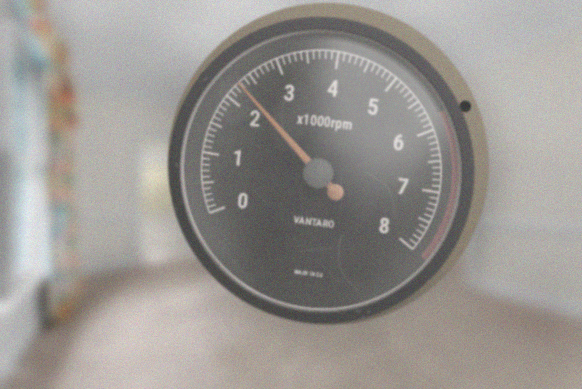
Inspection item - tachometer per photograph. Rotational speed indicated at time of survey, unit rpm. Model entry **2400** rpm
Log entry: **2300** rpm
